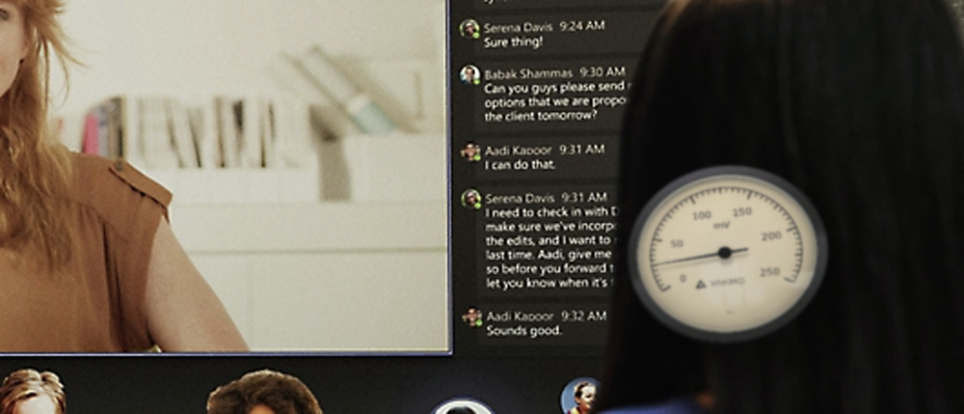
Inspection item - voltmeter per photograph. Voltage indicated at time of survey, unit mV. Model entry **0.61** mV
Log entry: **25** mV
